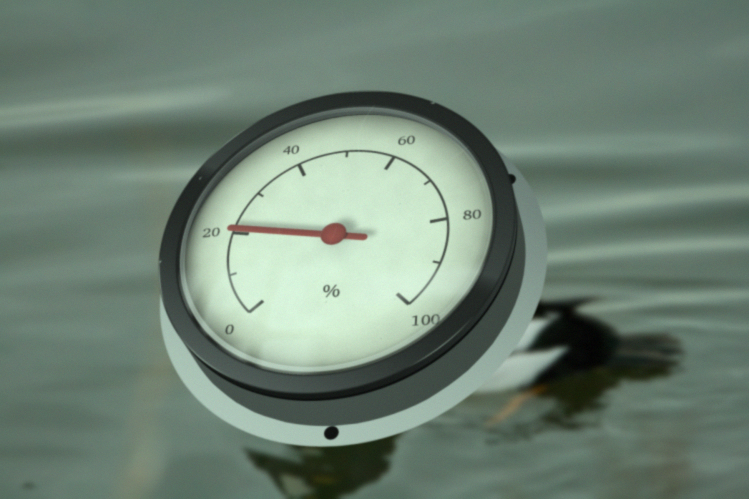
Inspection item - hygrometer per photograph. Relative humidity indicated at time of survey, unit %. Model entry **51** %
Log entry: **20** %
